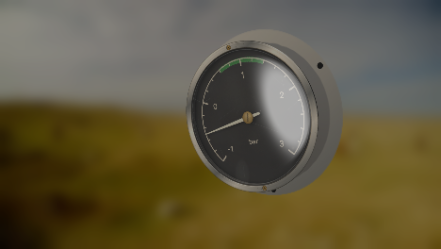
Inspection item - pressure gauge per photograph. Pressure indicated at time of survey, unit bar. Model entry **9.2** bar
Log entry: **-0.5** bar
